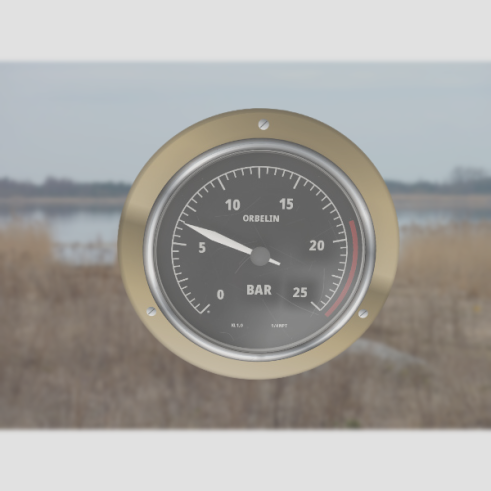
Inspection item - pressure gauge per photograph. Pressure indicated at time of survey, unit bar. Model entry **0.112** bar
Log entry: **6.5** bar
